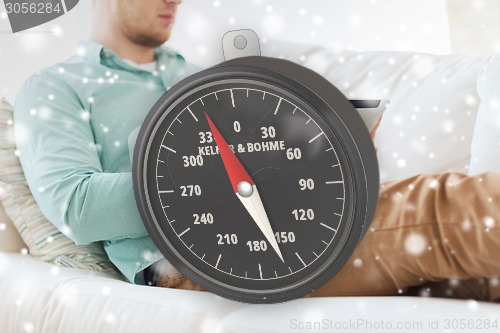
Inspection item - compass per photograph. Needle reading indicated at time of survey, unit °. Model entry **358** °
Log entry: **340** °
